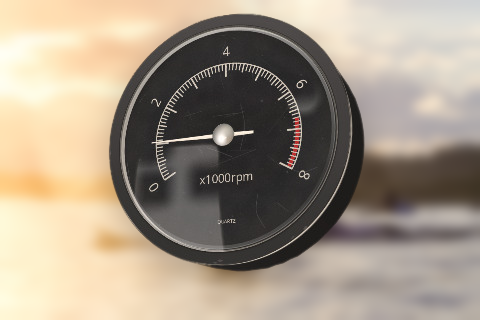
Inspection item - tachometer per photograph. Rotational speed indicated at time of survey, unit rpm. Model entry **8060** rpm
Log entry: **1000** rpm
